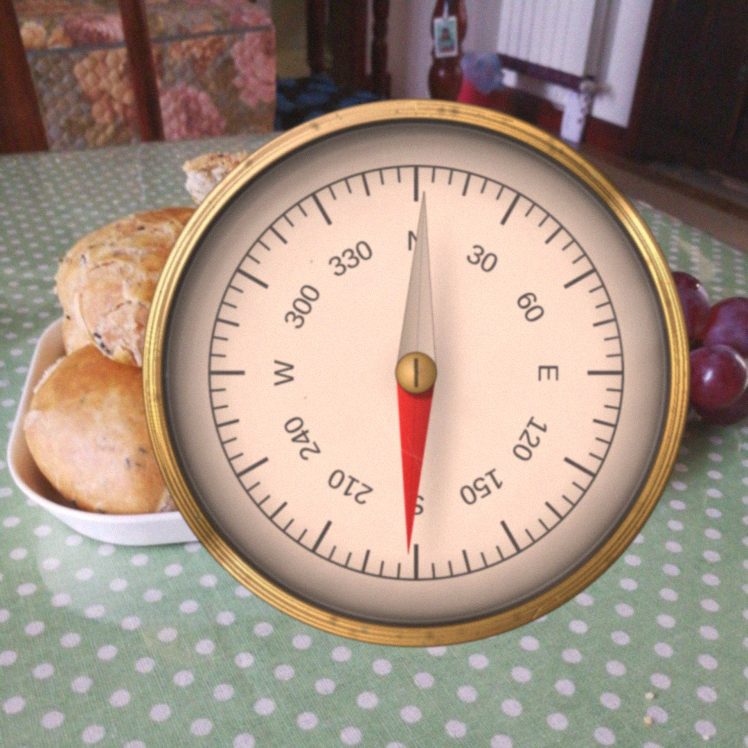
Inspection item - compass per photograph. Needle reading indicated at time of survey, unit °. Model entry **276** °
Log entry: **182.5** °
